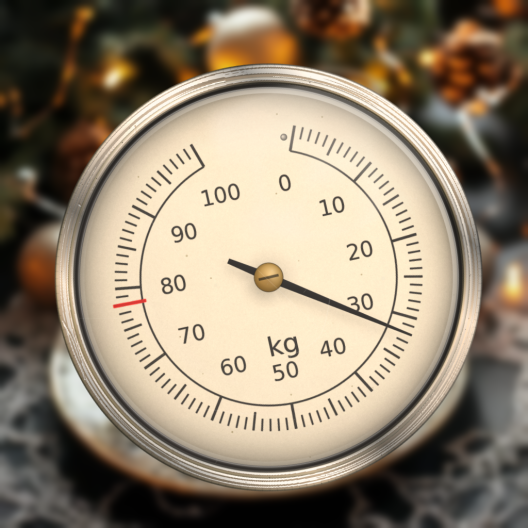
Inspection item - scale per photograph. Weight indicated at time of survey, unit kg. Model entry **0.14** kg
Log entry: **32** kg
